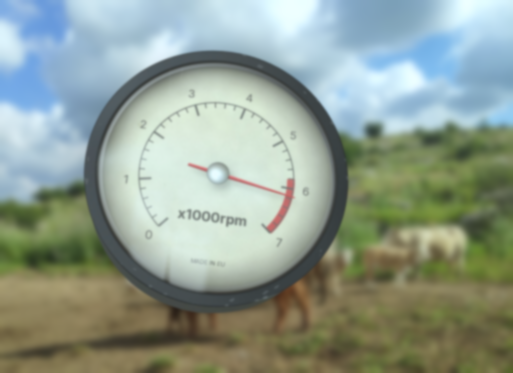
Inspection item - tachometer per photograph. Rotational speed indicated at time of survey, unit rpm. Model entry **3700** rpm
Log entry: **6200** rpm
